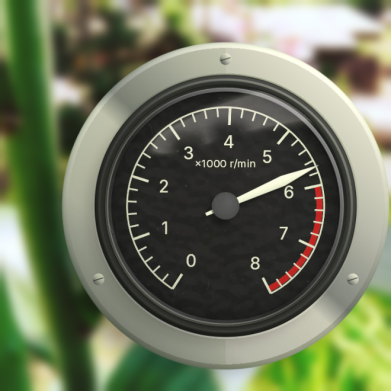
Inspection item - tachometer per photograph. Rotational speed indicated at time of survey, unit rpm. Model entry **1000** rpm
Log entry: **5700** rpm
